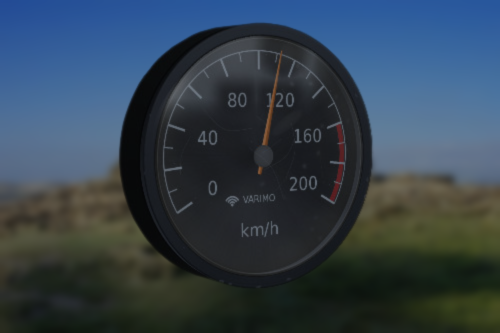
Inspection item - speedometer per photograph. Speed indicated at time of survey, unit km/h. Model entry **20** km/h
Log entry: **110** km/h
